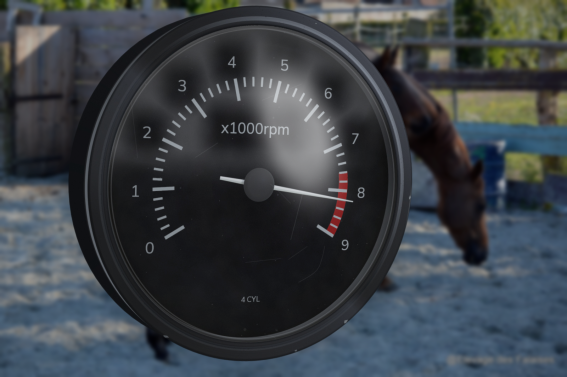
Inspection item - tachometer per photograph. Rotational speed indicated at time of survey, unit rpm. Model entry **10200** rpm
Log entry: **8200** rpm
